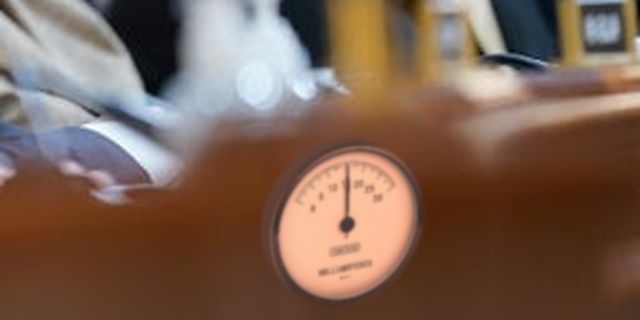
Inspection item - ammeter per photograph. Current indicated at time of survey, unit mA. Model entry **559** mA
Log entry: **15** mA
